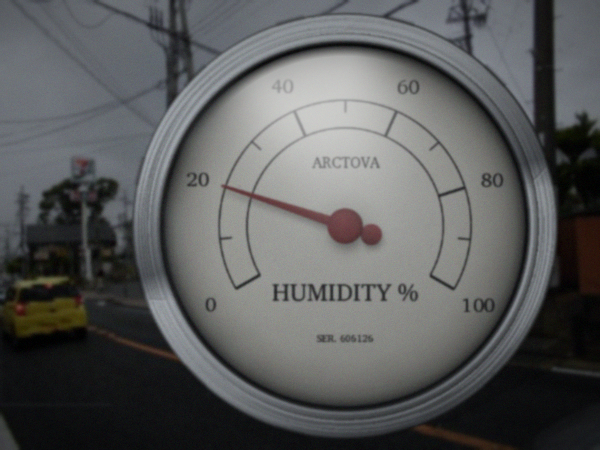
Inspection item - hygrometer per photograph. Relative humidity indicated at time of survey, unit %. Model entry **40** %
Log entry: **20** %
